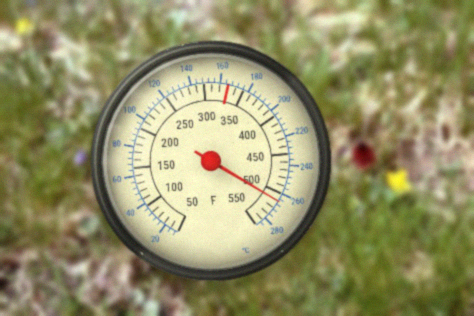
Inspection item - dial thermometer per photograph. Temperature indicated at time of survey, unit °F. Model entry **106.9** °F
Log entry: **510** °F
